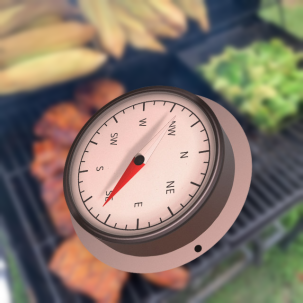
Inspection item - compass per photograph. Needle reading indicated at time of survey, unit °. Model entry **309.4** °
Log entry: **130** °
